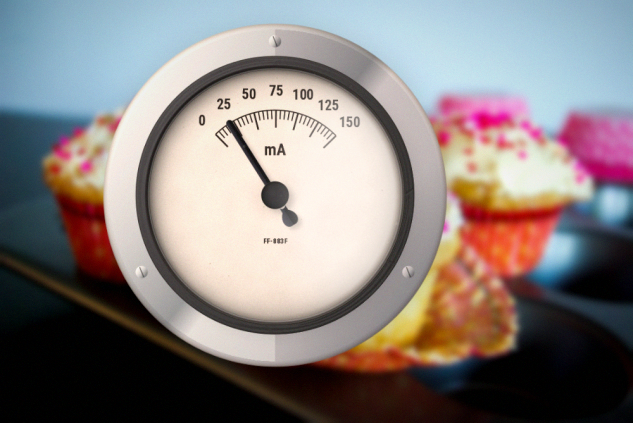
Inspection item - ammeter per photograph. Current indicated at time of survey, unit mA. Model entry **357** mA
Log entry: **20** mA
